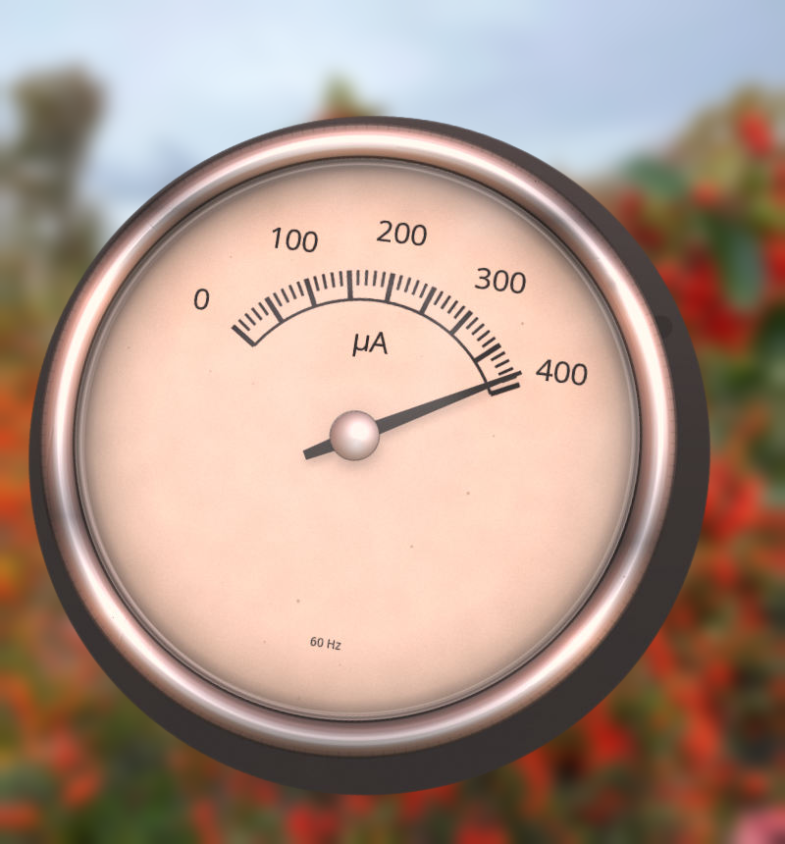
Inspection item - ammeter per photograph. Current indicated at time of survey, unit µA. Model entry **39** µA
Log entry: **390** µA
